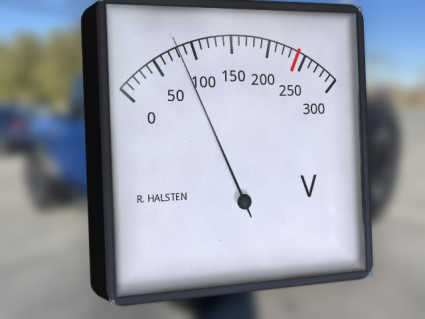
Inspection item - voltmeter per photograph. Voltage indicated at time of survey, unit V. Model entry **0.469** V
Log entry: **80** V
